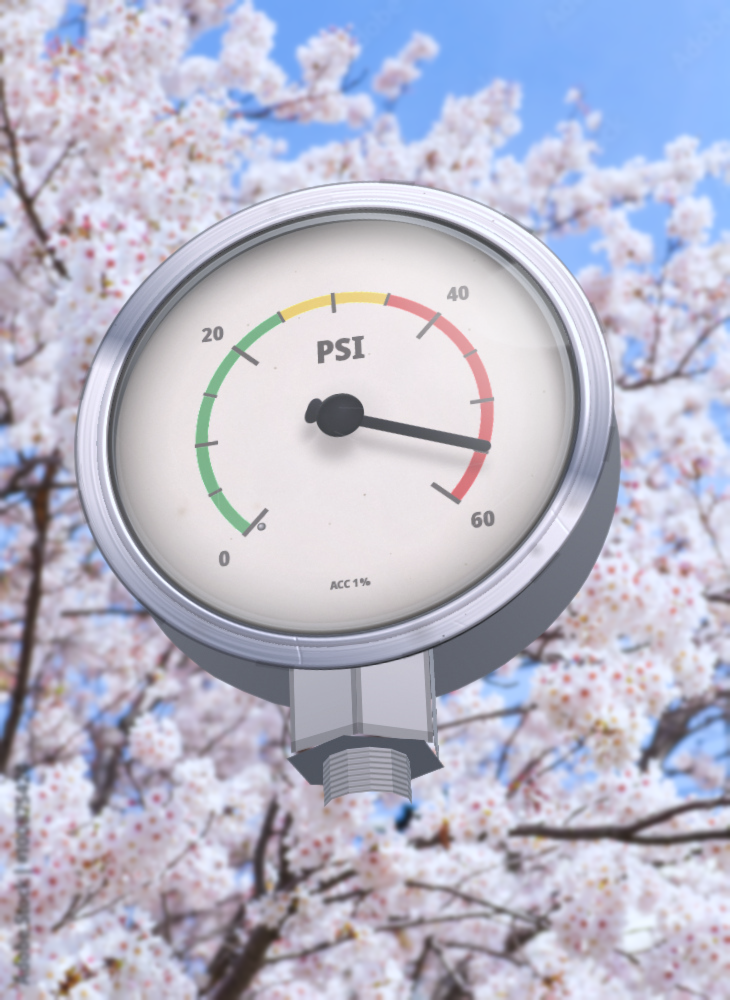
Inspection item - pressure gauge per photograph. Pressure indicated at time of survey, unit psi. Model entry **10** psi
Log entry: **55** psi
